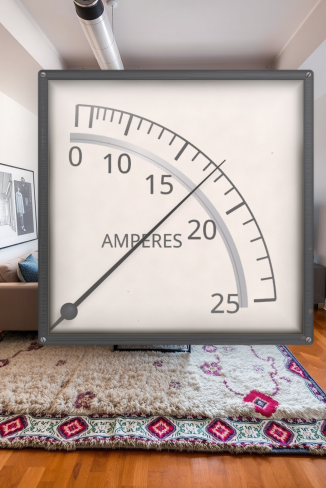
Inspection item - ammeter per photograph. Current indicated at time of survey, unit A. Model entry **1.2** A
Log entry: **17.5** A
